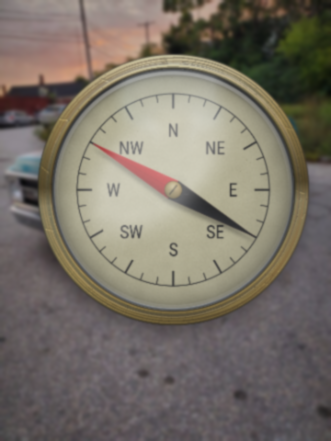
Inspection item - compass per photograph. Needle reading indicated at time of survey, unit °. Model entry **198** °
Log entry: **300** °
